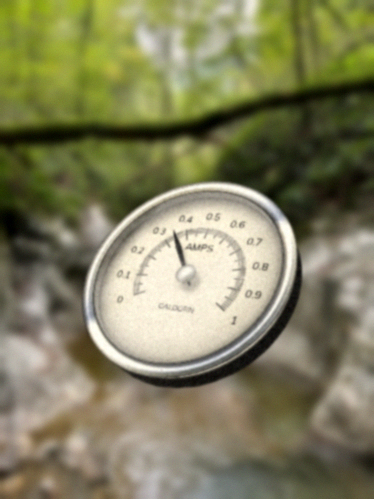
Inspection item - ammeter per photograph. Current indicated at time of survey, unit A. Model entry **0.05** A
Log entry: **0.35** A
